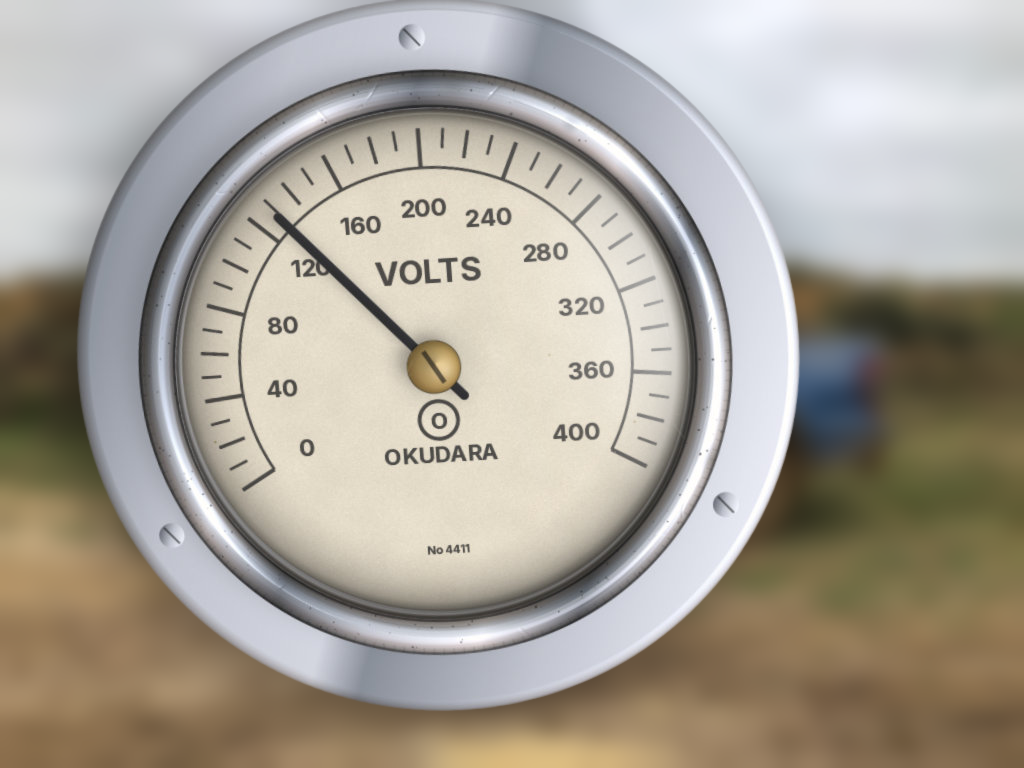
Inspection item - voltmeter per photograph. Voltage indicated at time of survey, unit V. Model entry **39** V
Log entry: **130** V
